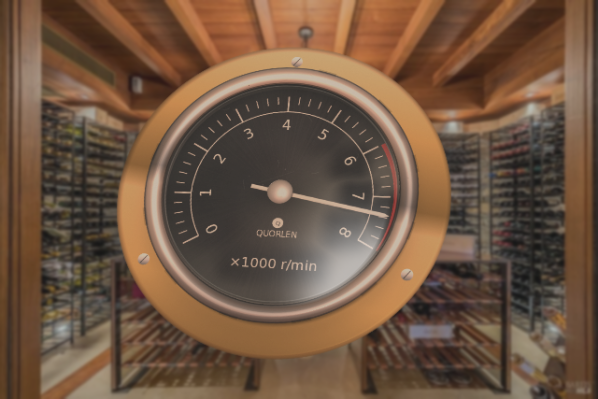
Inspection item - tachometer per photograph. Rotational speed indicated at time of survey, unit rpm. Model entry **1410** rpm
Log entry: **7400** rpm
